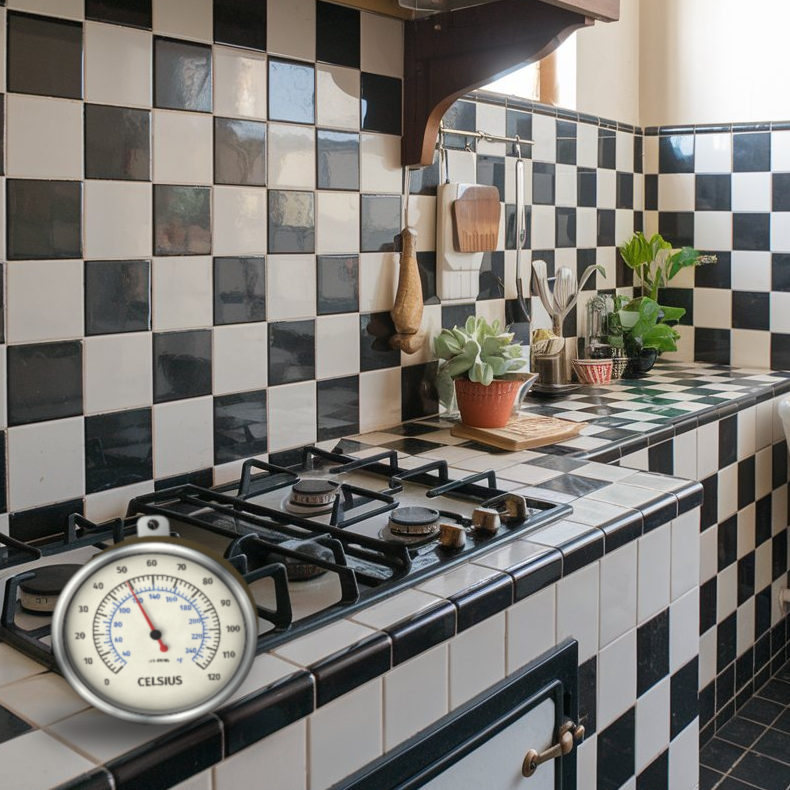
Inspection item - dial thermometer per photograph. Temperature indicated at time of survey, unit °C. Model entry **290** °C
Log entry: **50** °C
